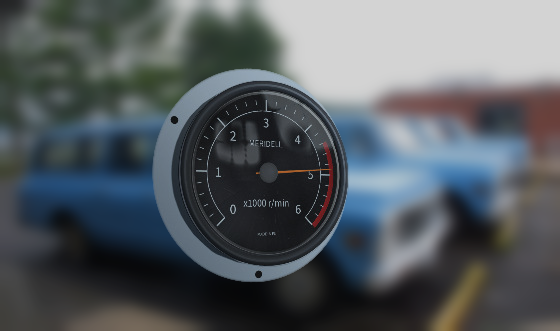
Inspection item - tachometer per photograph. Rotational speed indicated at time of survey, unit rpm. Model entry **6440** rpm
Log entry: **4900** rpm
